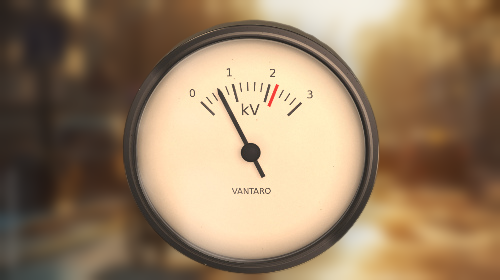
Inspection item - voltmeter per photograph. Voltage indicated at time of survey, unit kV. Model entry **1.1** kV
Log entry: **0.6** kV
